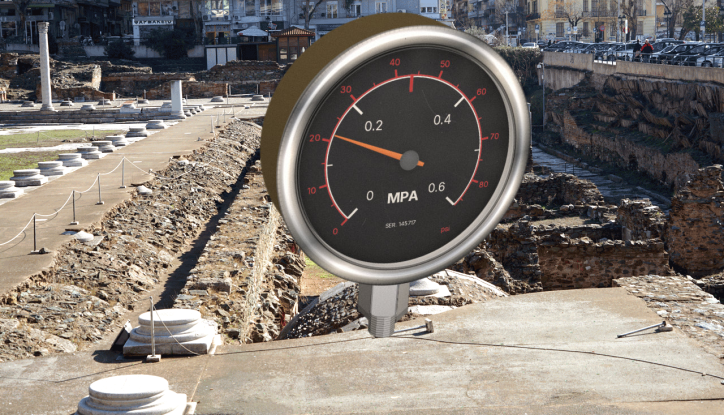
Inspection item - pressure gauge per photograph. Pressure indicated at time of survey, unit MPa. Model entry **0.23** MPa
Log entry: **0.15** MPa
